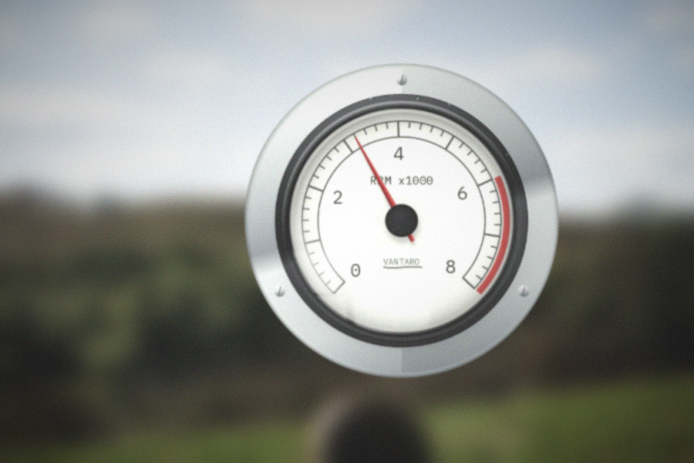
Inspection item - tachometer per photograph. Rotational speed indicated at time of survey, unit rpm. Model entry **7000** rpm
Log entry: **3200** rpm
